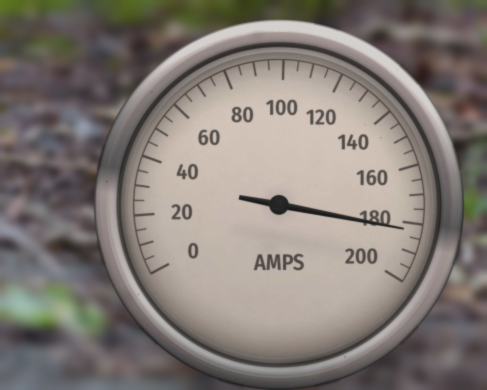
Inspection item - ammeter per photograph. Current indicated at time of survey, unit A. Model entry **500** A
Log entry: **182.5** A
